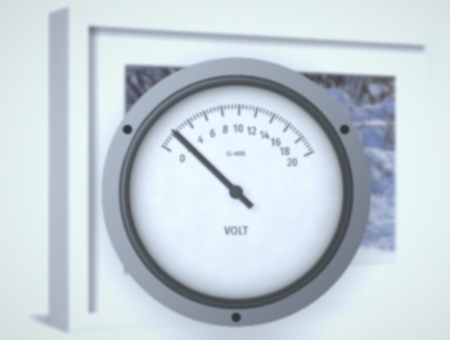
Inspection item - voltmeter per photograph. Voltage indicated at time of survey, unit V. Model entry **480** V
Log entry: **2** V
